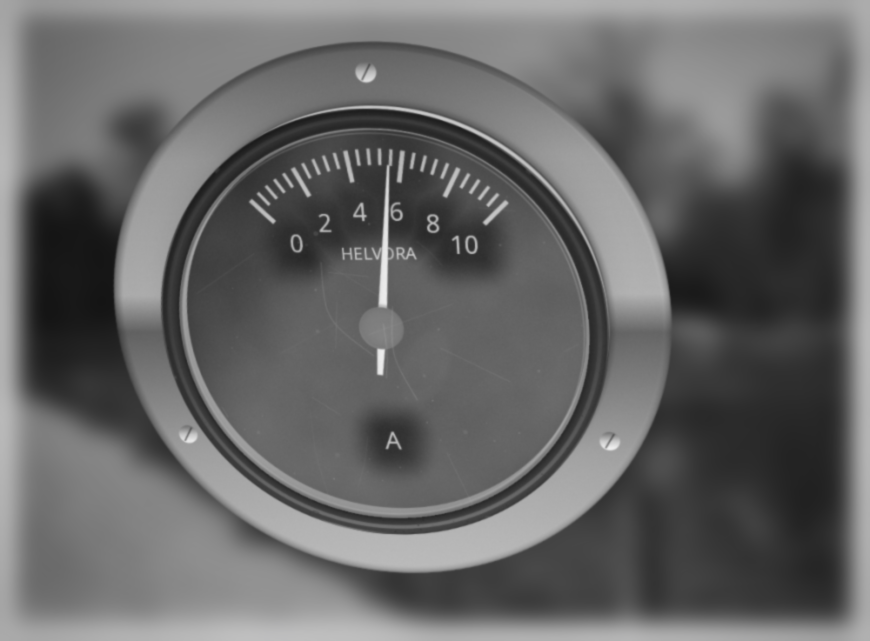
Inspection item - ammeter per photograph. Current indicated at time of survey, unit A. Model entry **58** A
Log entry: **5.6** A
